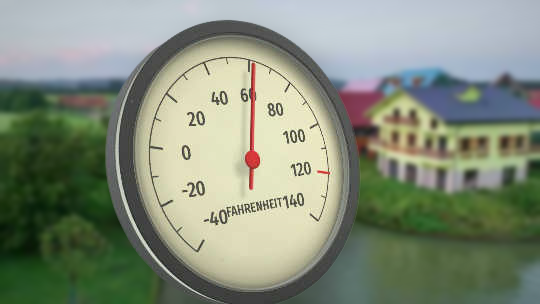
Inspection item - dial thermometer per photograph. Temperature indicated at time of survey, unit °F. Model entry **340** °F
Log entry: **60** °F
